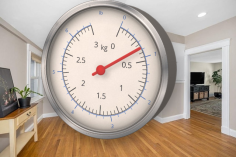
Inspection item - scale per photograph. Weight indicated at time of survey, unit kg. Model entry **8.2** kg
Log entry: **0.35** kg
